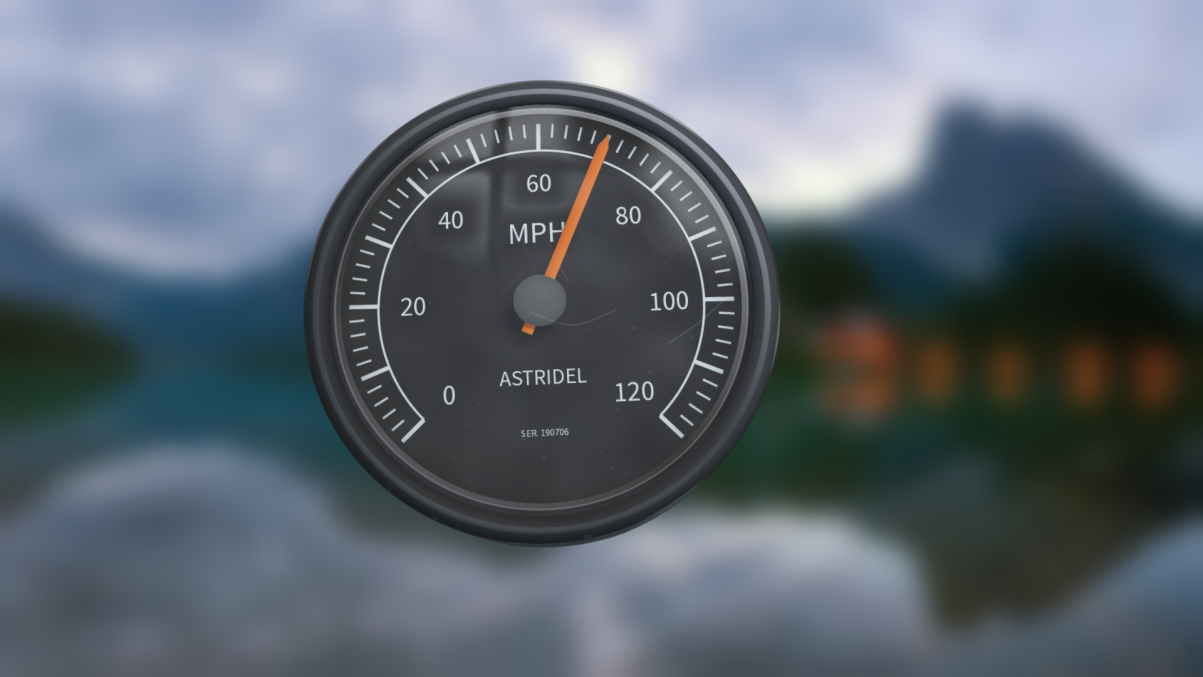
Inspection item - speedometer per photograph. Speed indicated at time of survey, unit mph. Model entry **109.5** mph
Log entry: **70** mph
